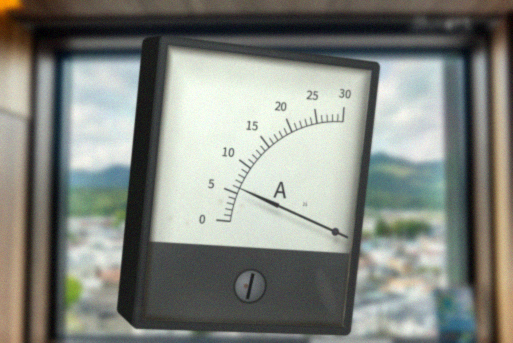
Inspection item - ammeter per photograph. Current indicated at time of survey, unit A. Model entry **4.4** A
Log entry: **6** A
